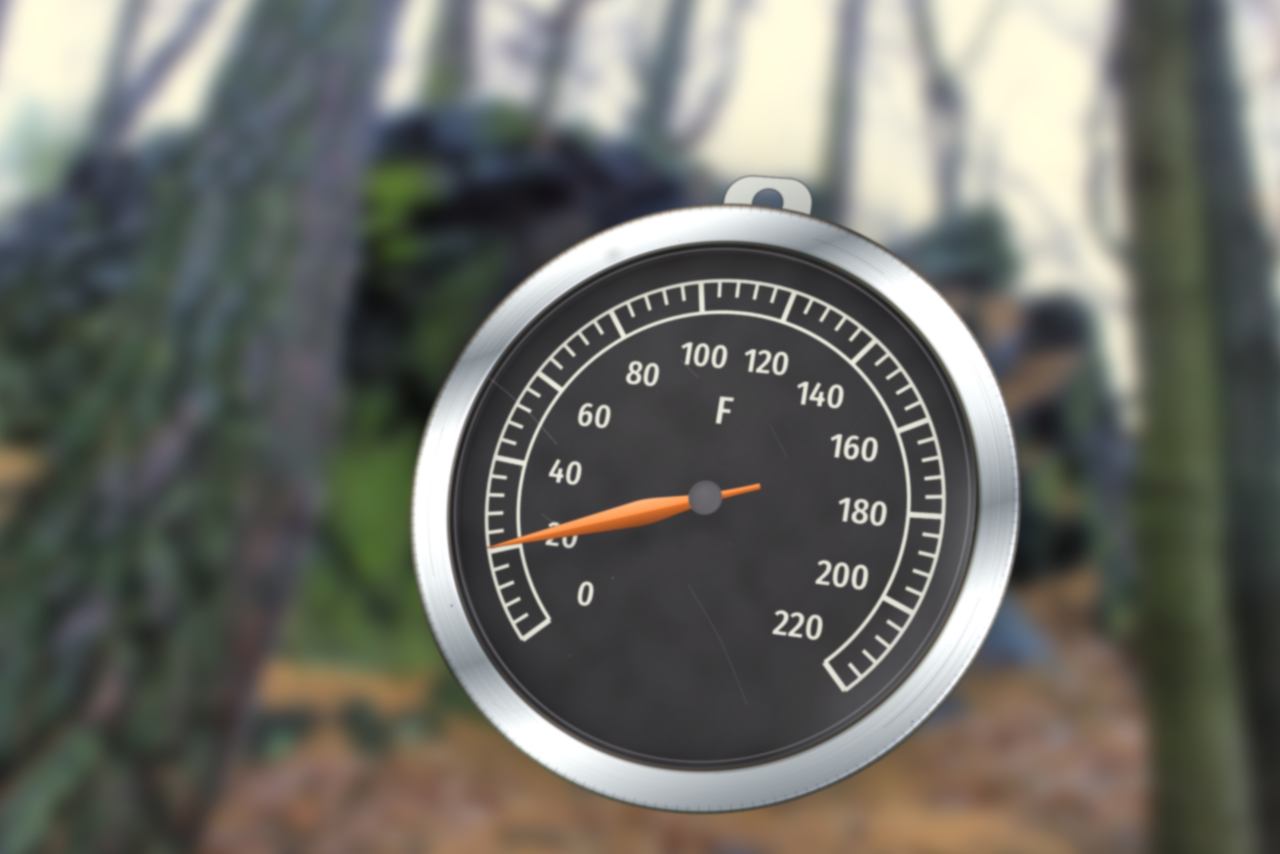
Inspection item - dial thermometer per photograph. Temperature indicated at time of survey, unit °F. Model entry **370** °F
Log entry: **20** °F
